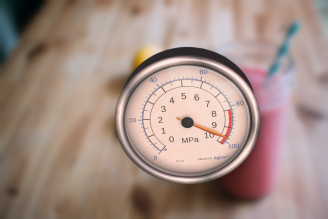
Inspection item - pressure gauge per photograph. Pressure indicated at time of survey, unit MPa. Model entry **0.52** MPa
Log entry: **9.5** MPa
